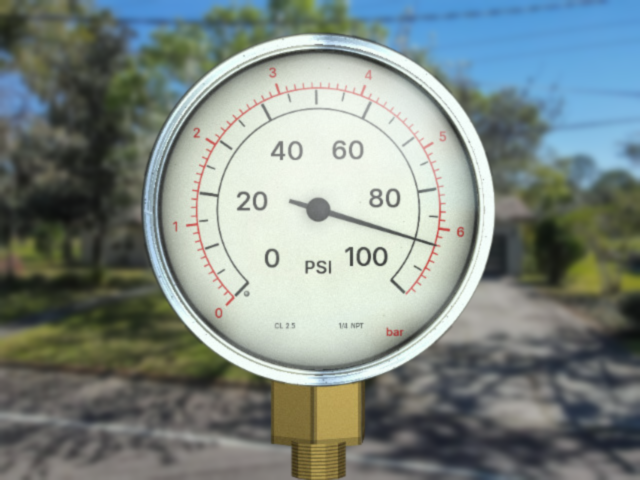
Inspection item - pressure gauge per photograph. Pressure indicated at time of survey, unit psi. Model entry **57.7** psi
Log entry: **90** psi
